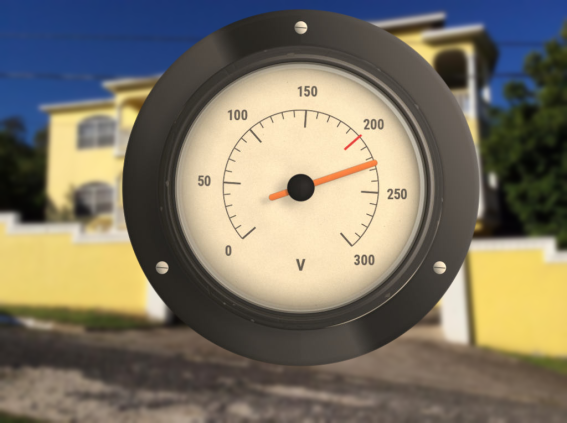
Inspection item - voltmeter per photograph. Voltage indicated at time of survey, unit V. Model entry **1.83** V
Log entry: **225** V
